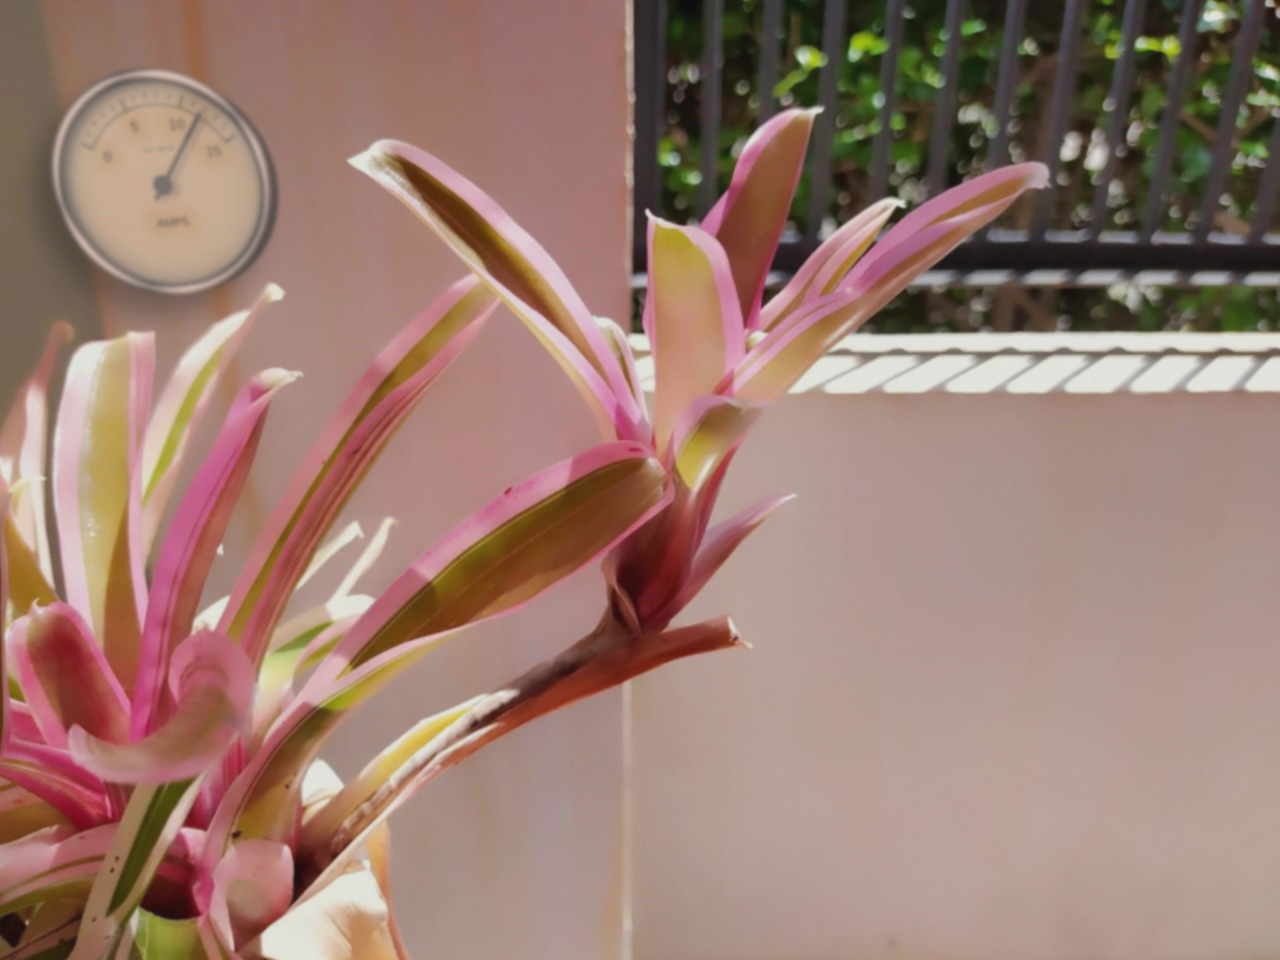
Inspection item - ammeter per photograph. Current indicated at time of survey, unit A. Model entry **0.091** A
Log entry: **12** A
